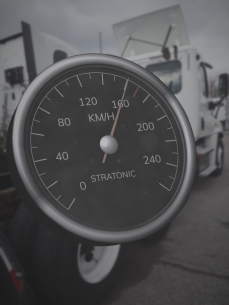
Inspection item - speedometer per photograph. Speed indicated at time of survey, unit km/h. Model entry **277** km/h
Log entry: **160** km/h
